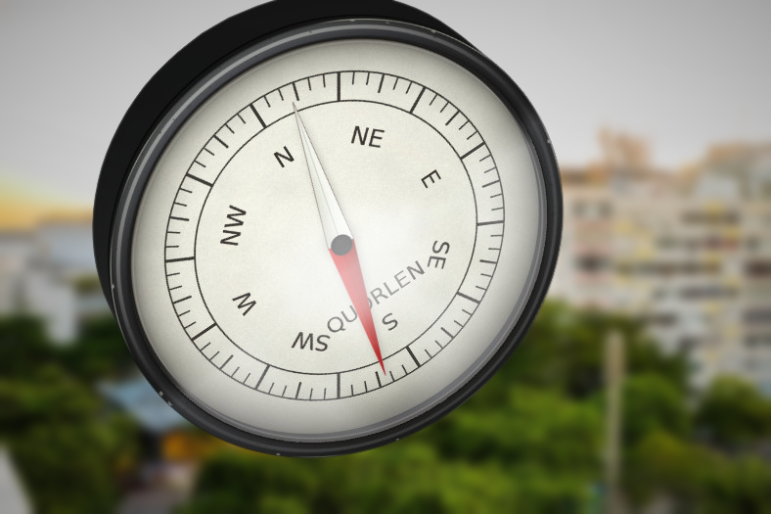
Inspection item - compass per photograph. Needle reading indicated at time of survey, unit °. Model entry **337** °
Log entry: **192.5** °
